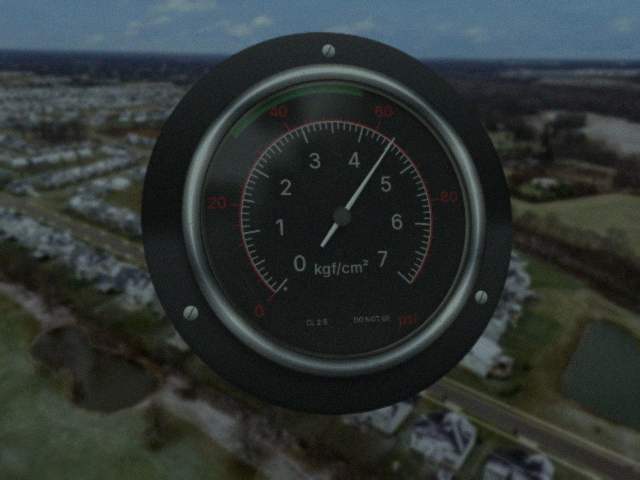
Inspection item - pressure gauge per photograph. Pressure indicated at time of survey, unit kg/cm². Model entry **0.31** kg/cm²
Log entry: **4.5** kg/cm²
